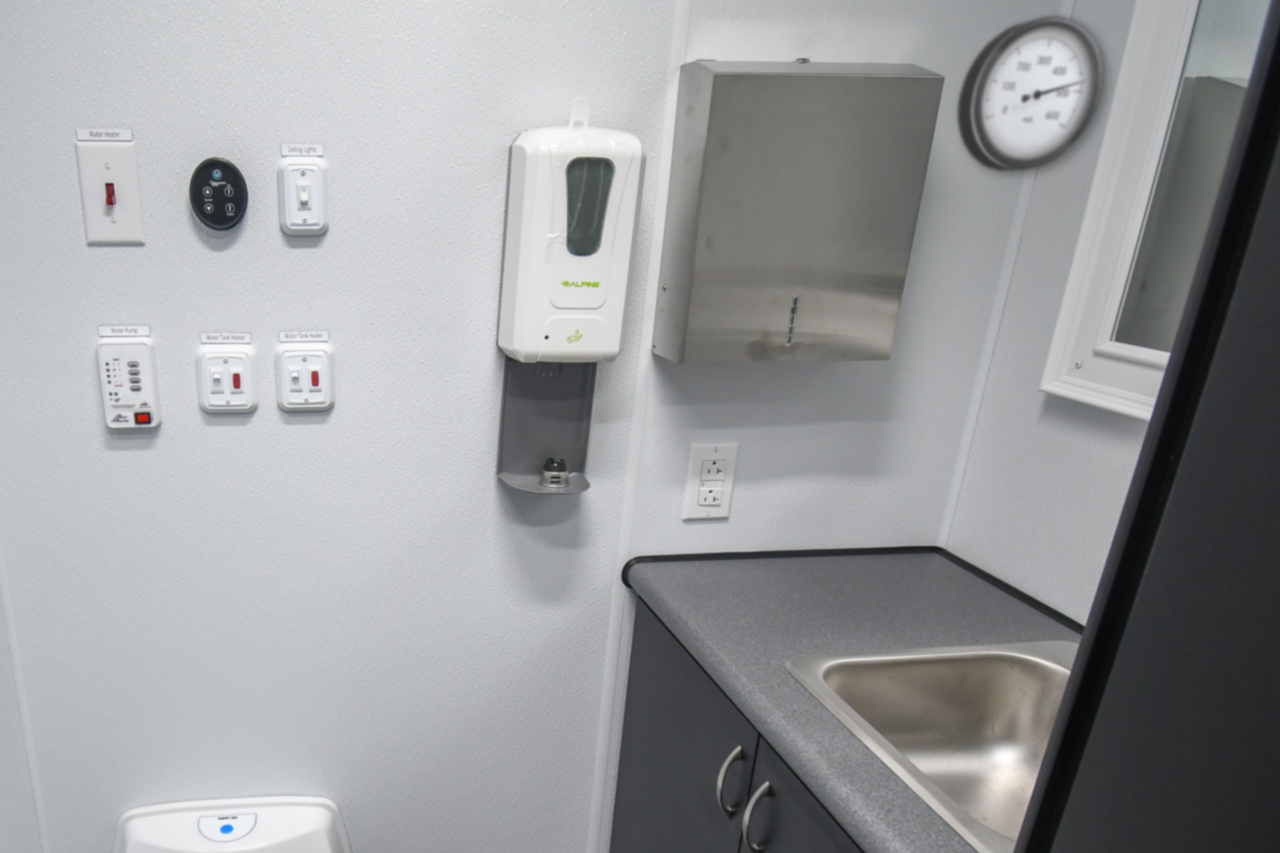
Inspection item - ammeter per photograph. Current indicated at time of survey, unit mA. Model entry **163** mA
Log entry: **475** mA
